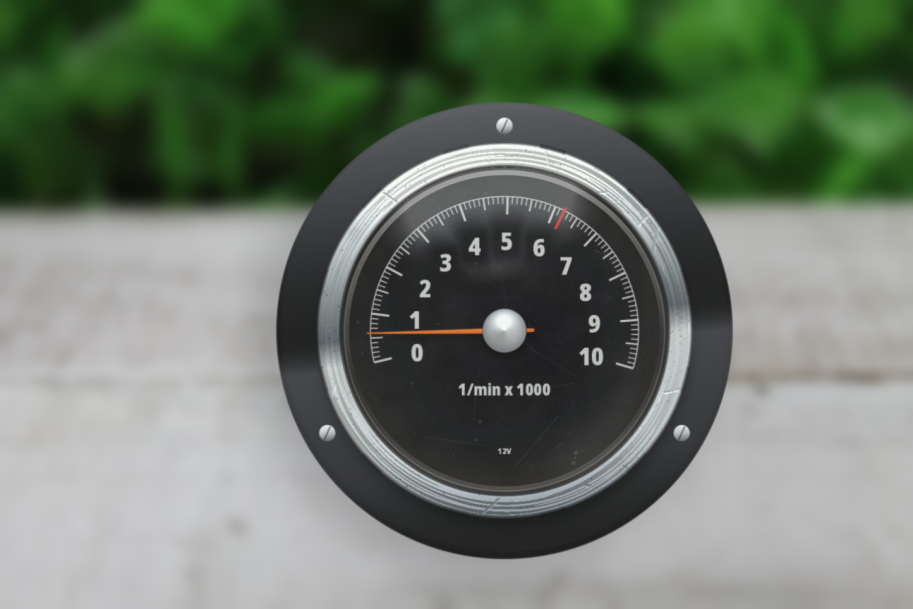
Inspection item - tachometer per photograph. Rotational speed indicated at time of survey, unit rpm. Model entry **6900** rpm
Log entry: **600** rpm
